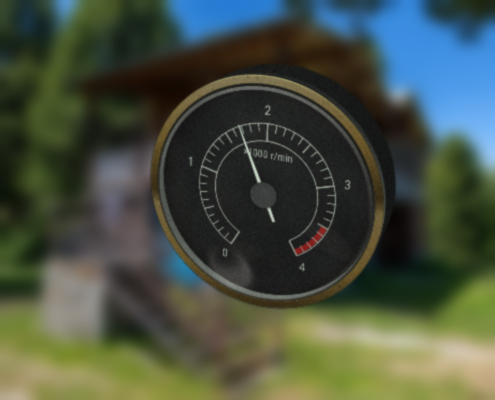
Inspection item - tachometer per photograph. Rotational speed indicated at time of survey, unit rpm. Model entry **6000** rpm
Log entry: **1700** rpm
